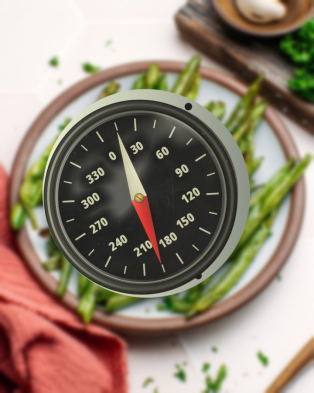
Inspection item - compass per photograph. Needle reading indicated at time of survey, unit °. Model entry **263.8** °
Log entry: **195** °
